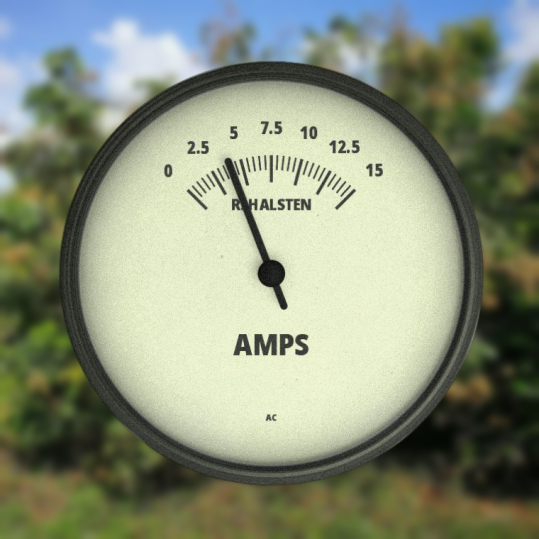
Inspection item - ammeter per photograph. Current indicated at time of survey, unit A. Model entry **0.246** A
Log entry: **4** A
